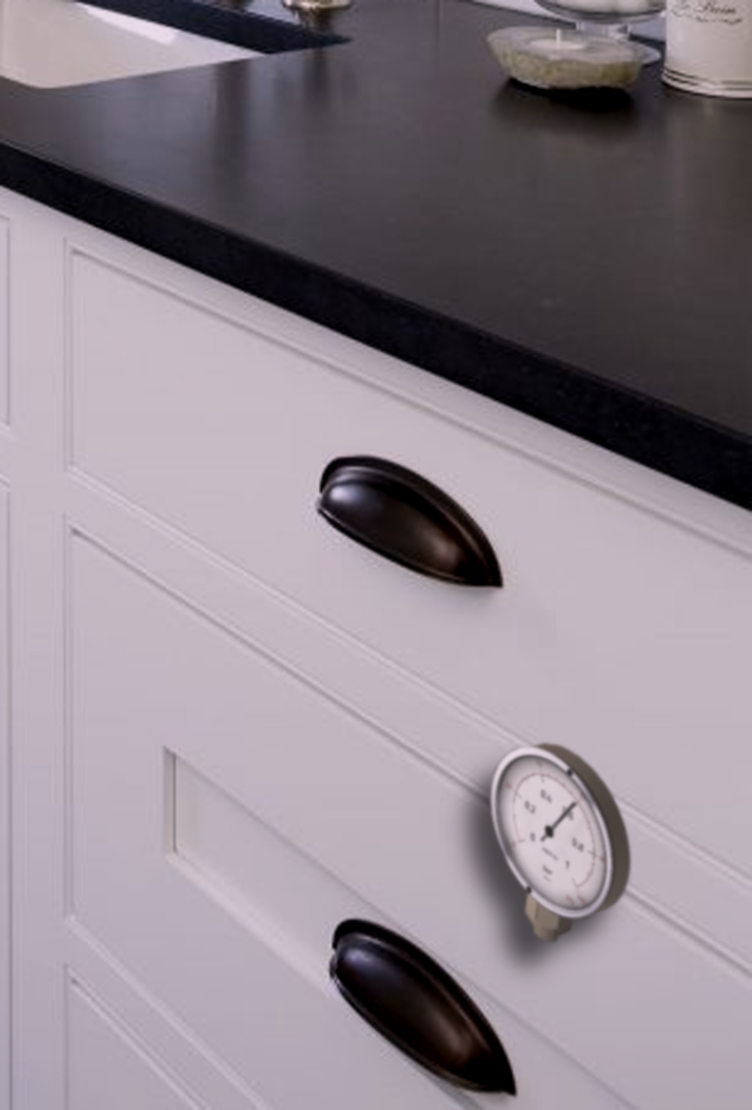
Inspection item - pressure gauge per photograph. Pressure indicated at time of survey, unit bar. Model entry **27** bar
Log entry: **0.6** bar
